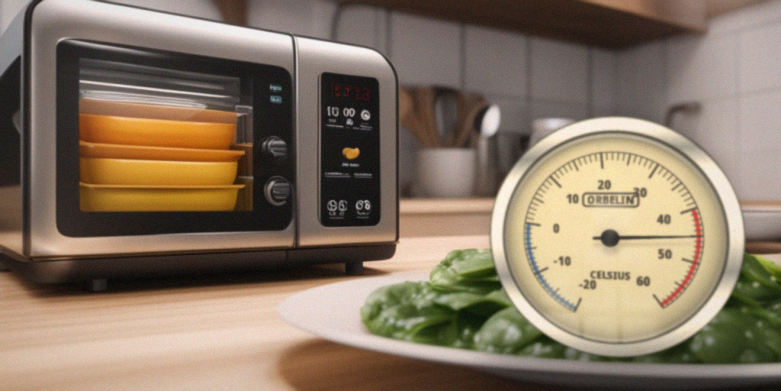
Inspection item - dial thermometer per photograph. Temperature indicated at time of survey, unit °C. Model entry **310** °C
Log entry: **45** °C
